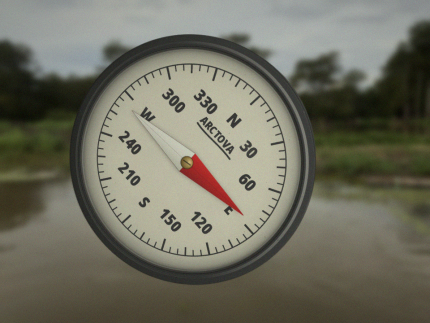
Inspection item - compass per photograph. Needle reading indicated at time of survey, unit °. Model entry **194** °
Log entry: **85** °
